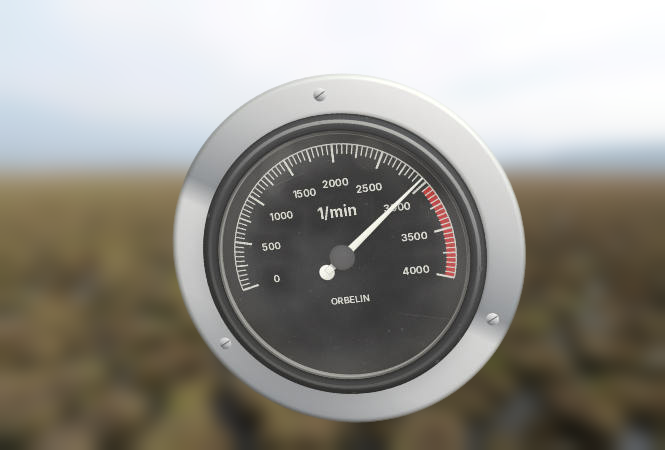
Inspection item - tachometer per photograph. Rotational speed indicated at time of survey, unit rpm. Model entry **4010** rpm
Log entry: **2950** rpm
